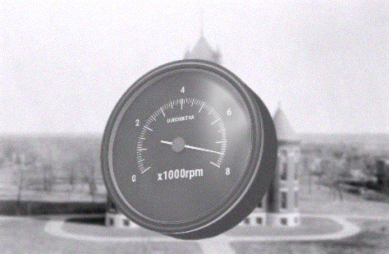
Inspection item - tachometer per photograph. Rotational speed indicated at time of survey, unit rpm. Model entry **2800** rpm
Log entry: **7500** rpm
